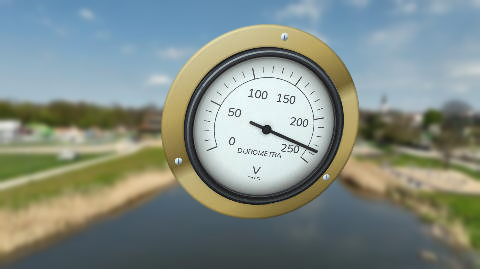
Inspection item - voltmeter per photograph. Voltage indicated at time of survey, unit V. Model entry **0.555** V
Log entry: **235** V
